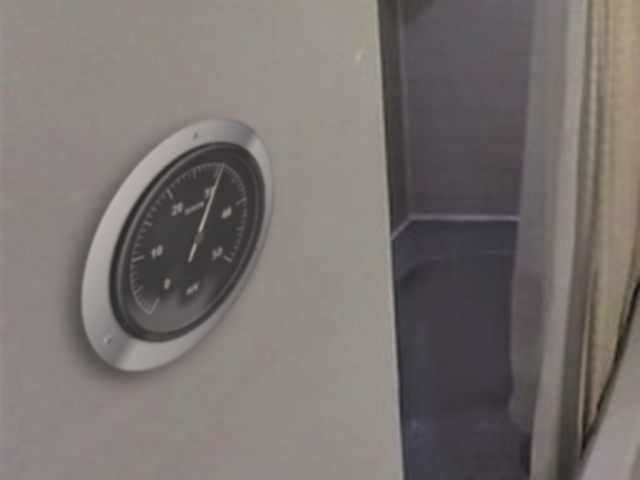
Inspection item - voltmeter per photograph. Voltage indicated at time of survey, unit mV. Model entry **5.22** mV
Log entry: **30** mV
